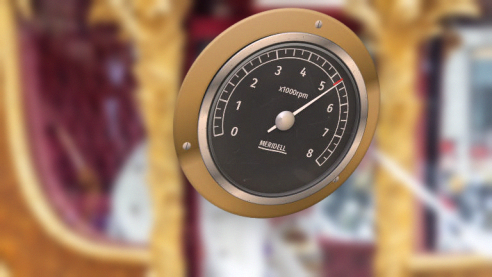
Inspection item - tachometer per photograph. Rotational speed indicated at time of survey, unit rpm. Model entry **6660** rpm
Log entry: **5250** rpm
